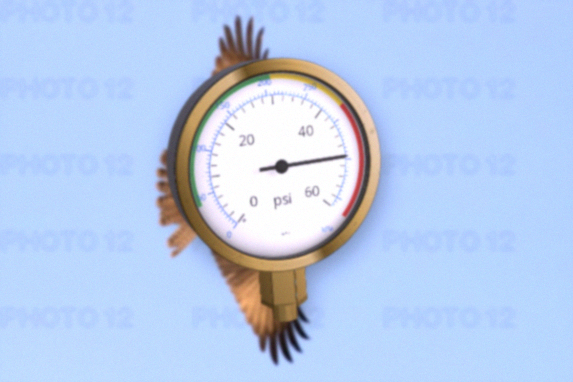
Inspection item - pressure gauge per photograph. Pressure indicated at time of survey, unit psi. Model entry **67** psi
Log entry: **50** psi
